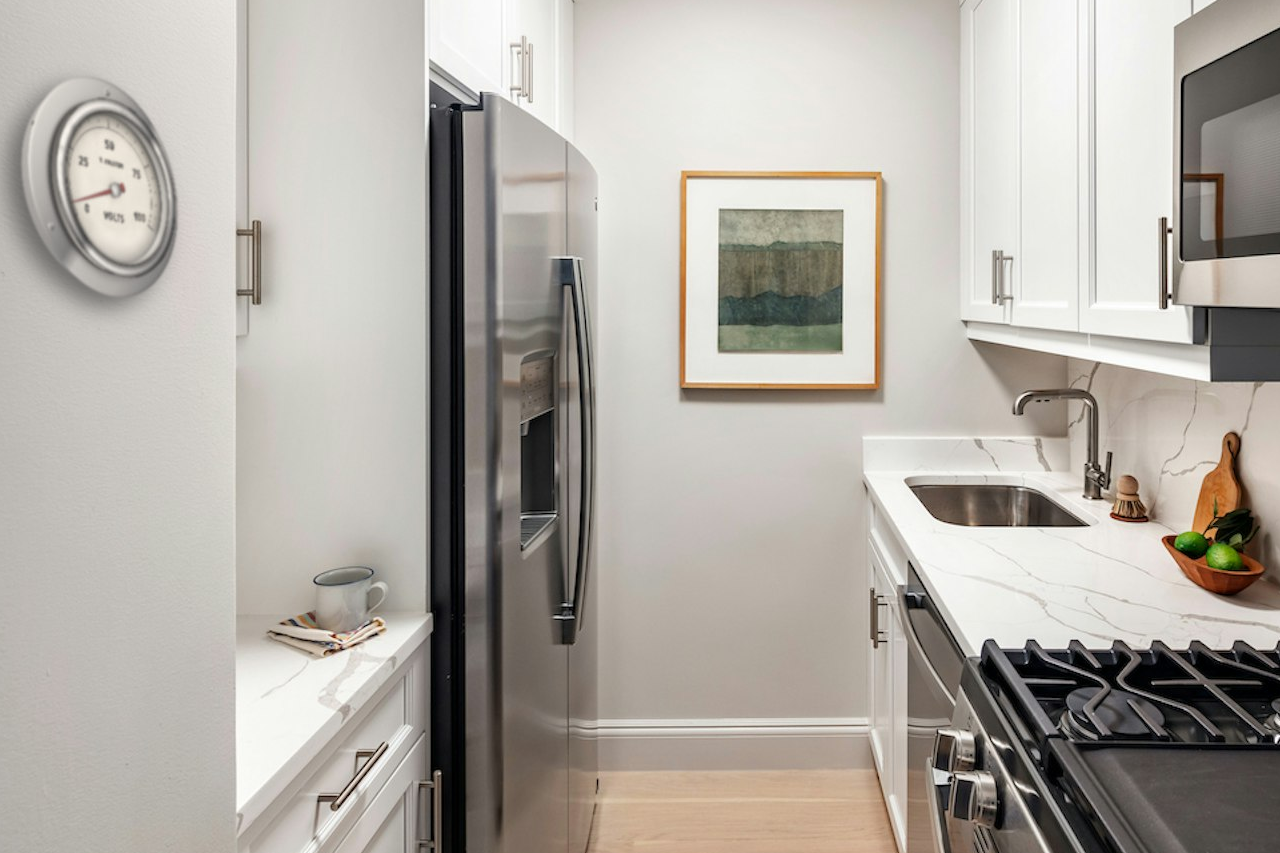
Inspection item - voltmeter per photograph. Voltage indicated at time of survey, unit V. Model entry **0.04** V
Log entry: **5** V
